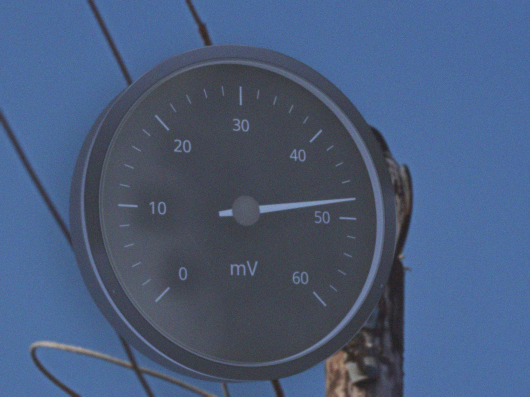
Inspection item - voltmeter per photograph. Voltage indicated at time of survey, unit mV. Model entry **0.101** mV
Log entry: **48** mV
